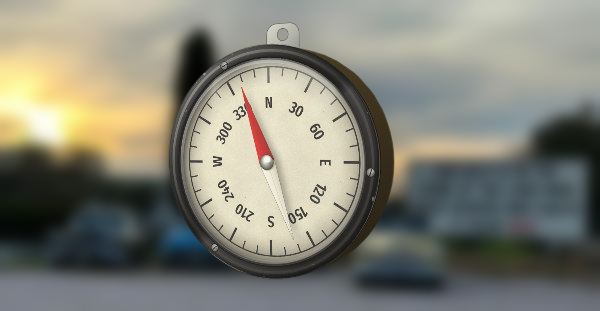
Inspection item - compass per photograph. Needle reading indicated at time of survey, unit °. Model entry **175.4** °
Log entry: **340** °
